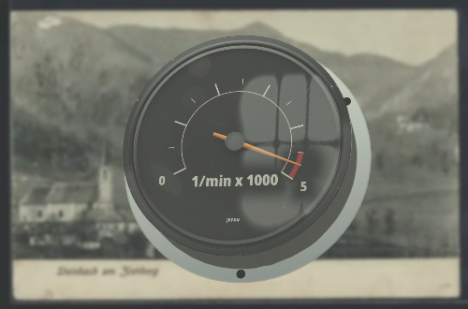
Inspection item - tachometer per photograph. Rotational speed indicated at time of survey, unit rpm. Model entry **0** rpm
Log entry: **4750** rpm
